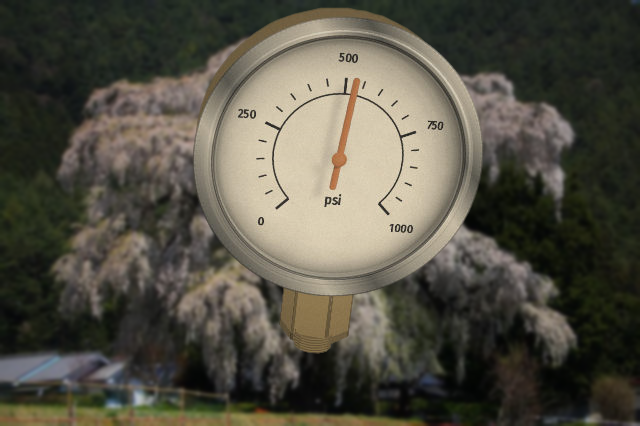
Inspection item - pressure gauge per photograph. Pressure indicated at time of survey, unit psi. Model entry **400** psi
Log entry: **525** psi
